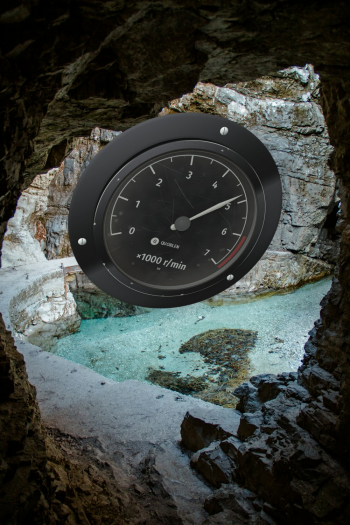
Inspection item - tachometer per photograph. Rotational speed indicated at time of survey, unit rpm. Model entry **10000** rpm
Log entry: **4750** rpm
